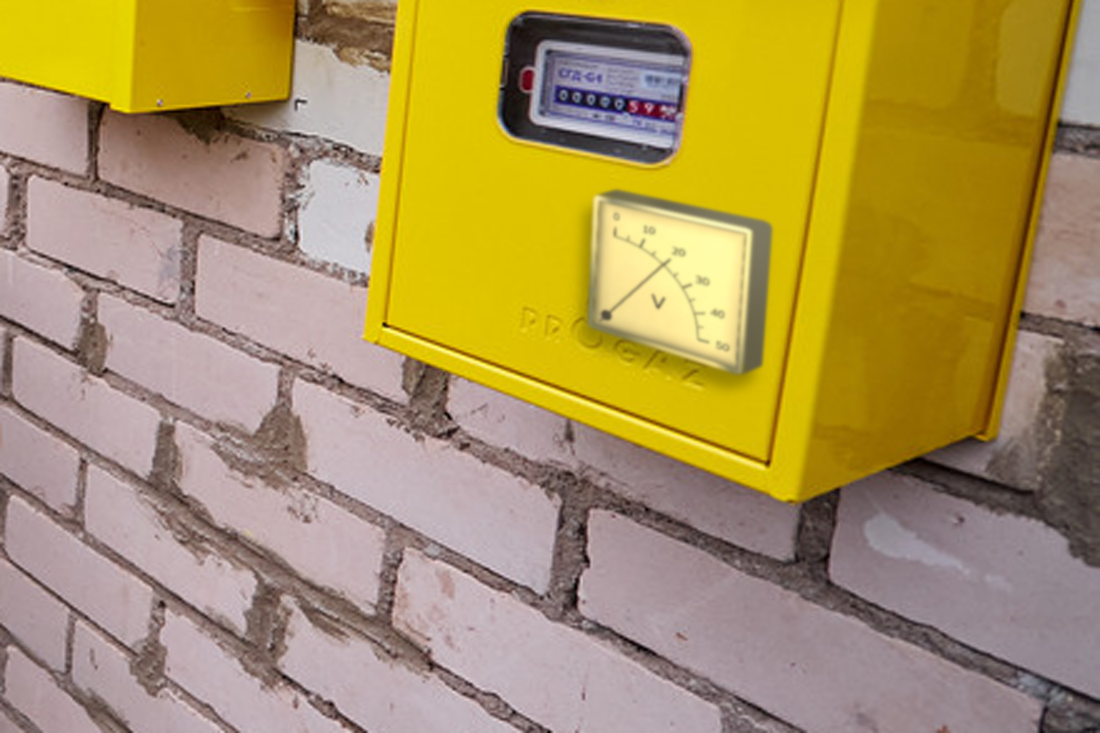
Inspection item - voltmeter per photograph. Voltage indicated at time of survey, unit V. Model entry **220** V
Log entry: **20** V
